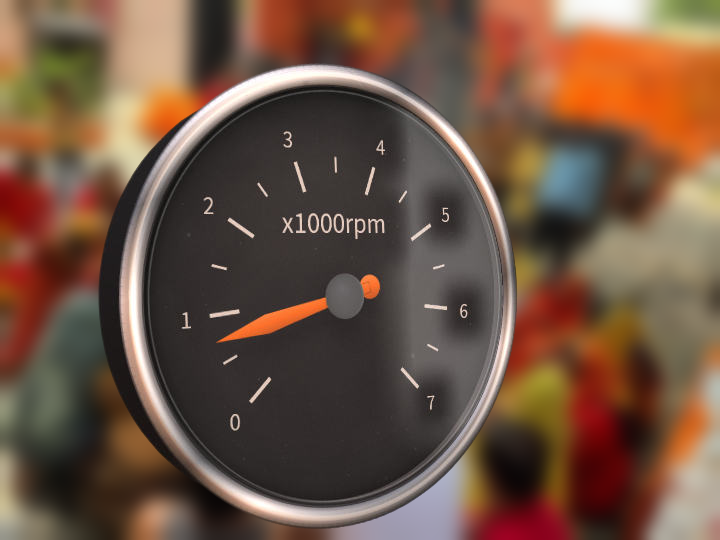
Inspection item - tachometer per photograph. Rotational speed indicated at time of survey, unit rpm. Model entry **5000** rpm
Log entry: **750** rpm
